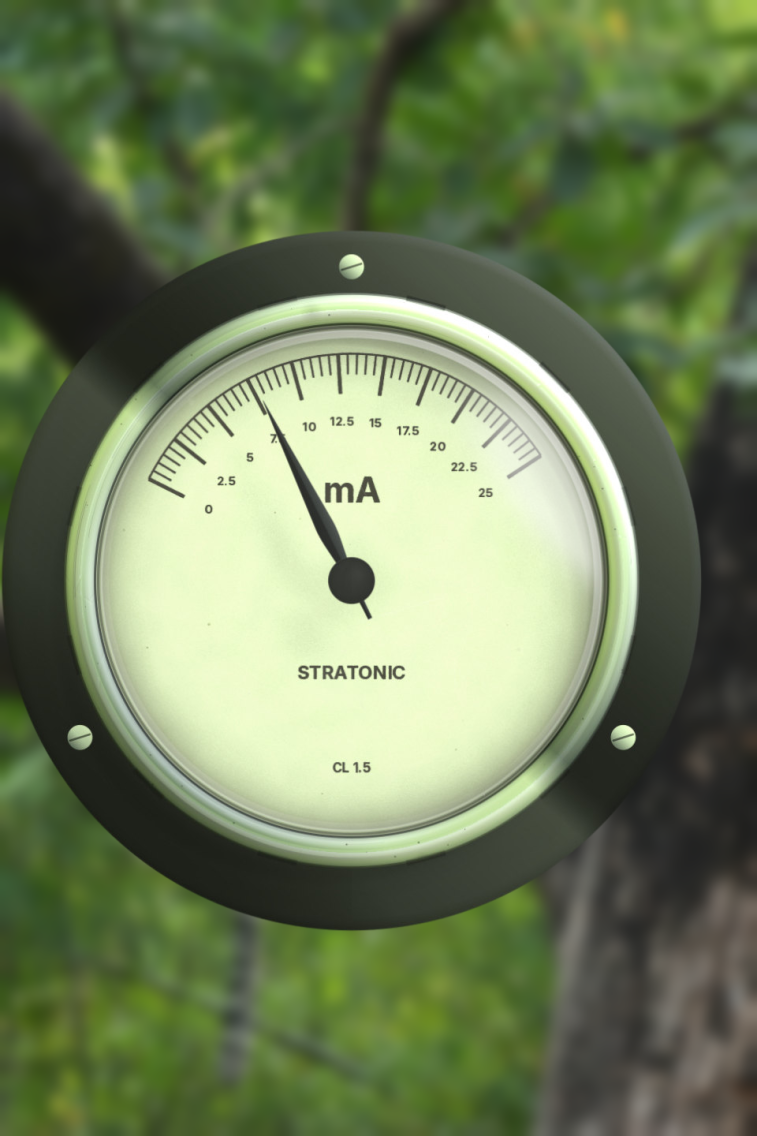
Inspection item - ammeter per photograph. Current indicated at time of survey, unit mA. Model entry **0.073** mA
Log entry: **7.75** mA
